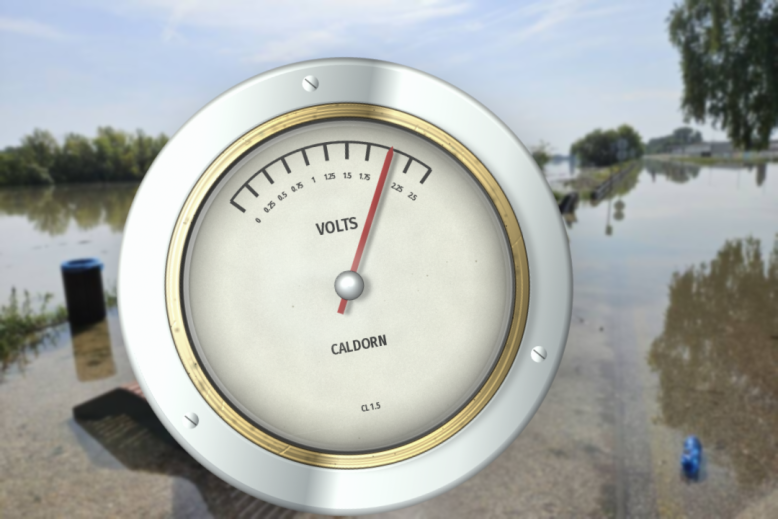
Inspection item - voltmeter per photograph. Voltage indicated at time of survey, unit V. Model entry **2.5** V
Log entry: **2** V
